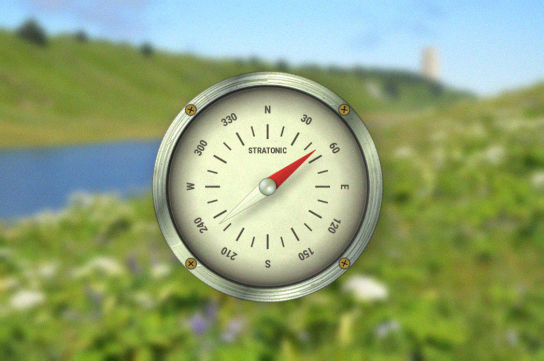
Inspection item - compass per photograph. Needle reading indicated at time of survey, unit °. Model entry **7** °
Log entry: **52.5** °
